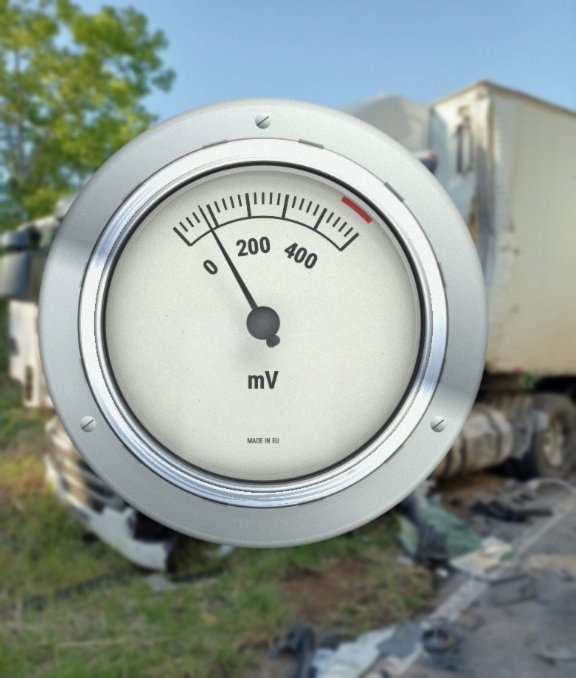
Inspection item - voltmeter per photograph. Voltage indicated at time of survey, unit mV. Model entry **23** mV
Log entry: **80** mV
